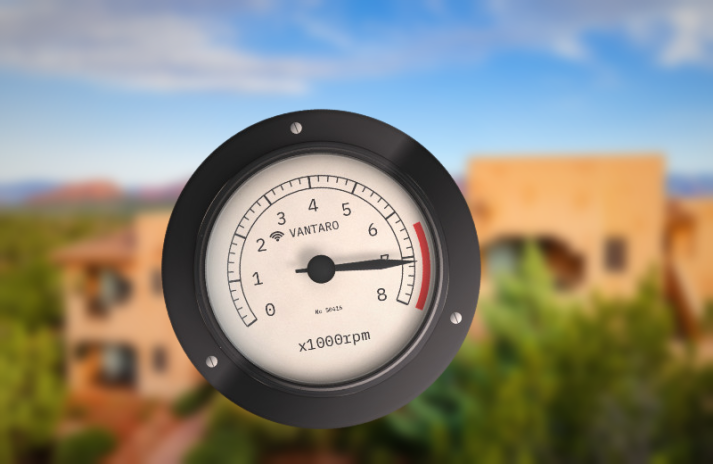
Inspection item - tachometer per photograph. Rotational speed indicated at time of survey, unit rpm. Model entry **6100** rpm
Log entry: **7100** rpm
